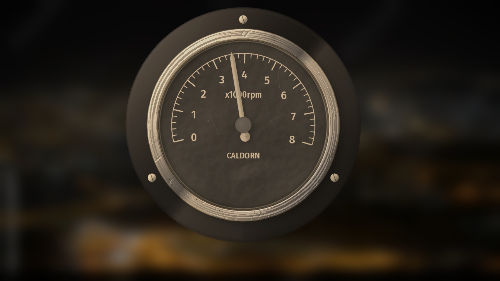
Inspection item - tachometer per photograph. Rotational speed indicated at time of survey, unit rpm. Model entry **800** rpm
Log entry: **3600** rpm
